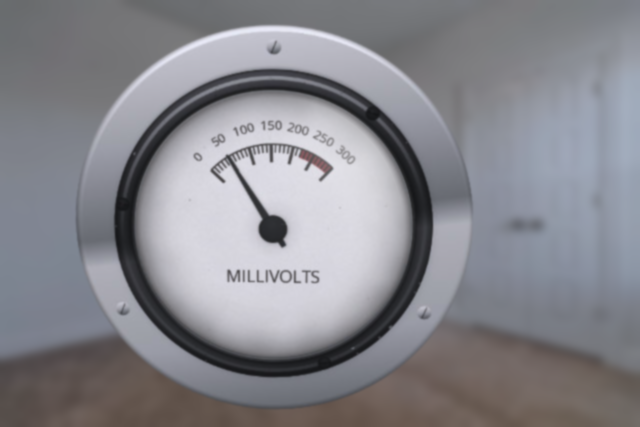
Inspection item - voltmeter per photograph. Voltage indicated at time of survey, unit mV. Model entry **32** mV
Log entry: **50** mV
